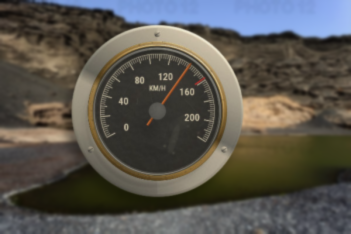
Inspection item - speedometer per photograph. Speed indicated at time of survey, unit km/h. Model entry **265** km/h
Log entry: **140** km/h
